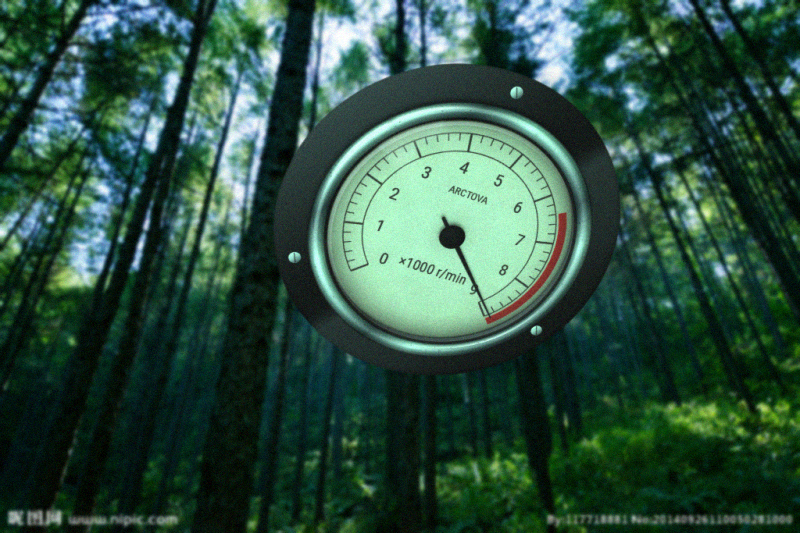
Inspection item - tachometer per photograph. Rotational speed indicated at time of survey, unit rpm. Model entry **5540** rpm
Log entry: **8900** rpm
